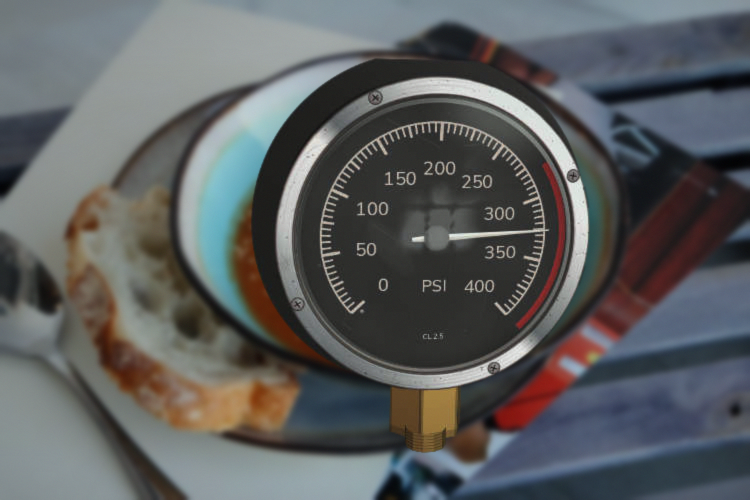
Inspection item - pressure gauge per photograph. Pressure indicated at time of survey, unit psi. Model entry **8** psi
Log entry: **325** psi
